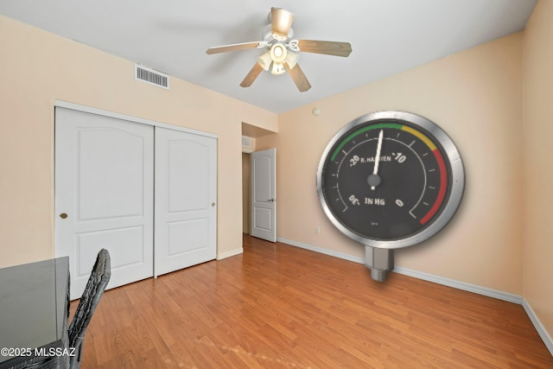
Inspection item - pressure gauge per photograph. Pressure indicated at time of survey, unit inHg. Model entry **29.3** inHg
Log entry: **-14** inHg
